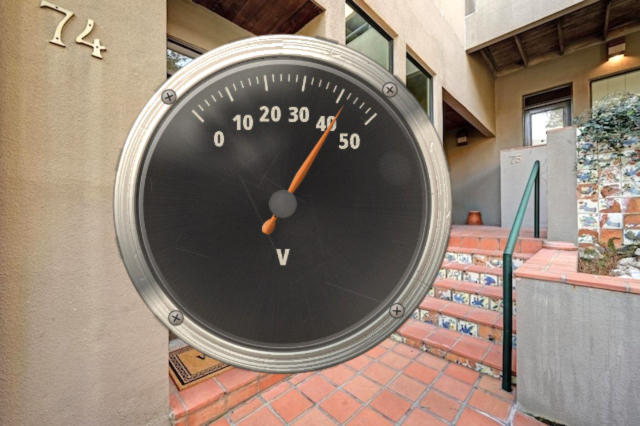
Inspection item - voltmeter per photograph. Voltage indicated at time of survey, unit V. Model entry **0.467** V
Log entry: **42** V
